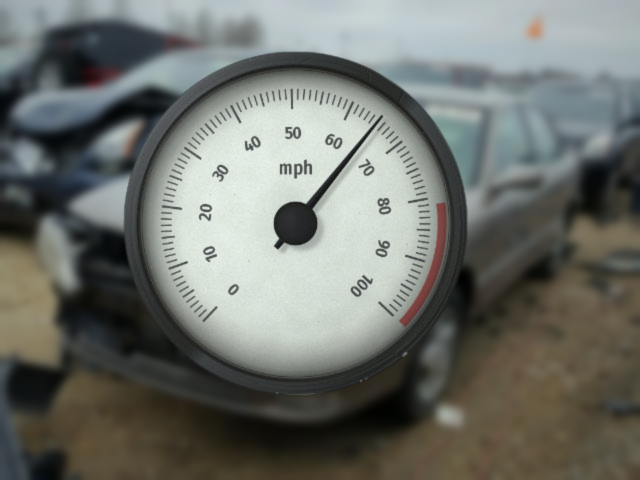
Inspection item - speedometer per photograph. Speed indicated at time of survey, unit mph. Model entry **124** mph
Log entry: **65** mph
